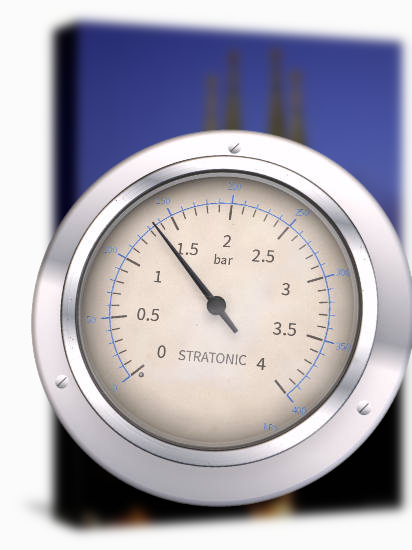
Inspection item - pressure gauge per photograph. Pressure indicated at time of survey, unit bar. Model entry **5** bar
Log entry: **1.35** bar
